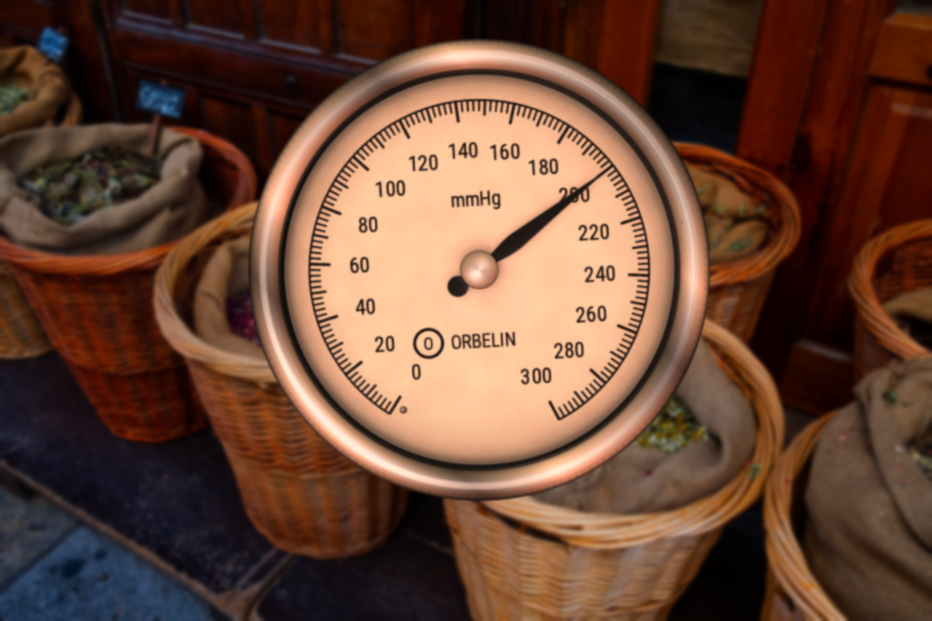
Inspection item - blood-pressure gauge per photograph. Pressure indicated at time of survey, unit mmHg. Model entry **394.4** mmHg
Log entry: **200** mmHg
